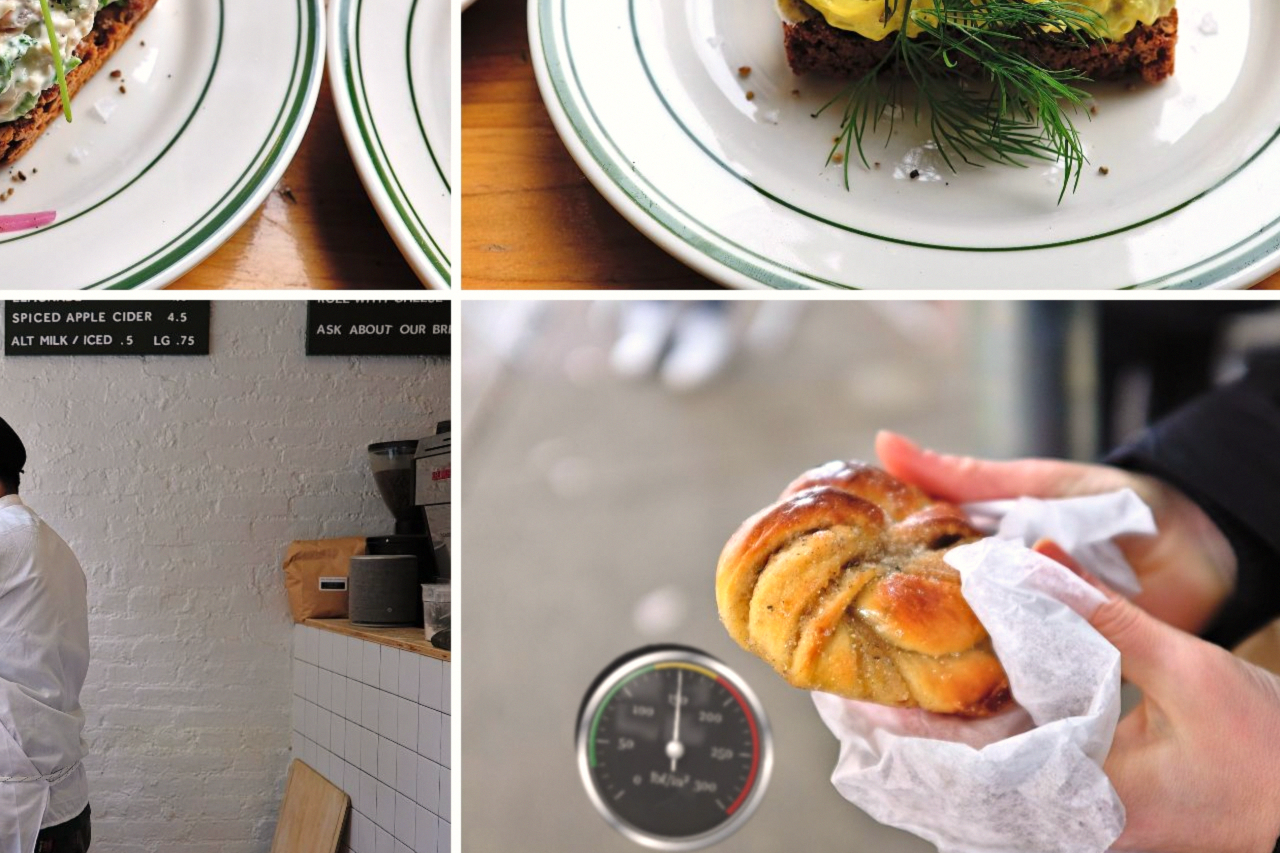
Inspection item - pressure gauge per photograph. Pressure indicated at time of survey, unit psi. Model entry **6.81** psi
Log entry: **150** psi
